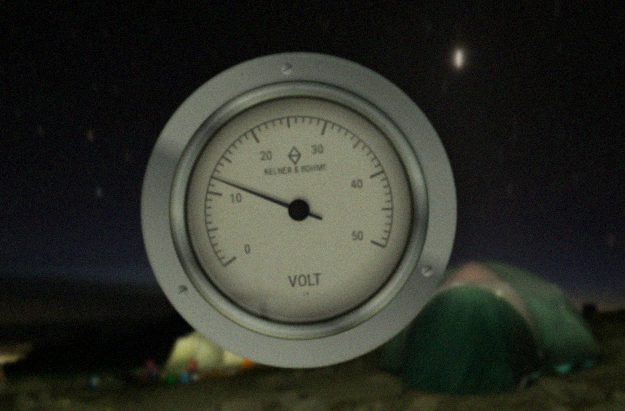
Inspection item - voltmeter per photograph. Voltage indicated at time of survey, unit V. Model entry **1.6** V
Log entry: **12** V
